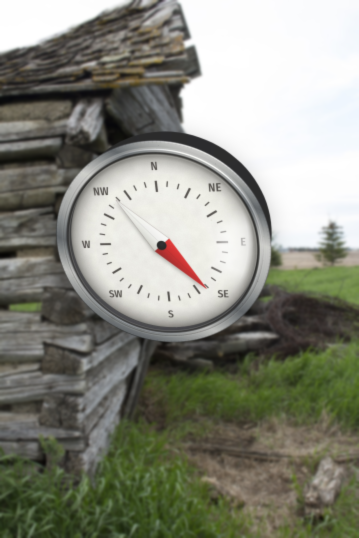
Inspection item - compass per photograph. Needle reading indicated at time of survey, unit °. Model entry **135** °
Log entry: **140** °
